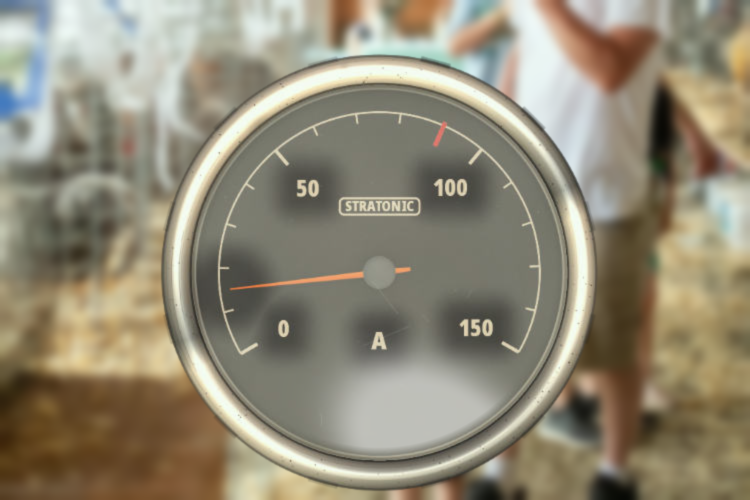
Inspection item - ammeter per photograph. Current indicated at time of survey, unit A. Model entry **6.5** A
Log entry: **15** A
